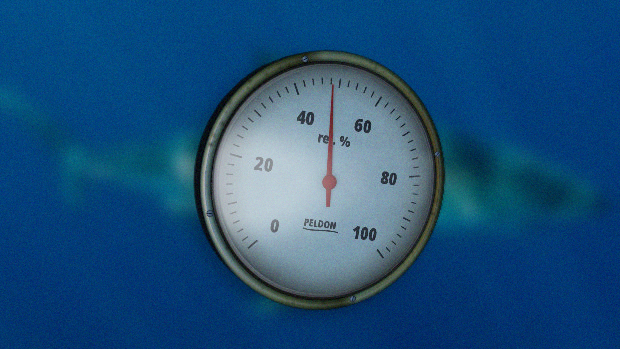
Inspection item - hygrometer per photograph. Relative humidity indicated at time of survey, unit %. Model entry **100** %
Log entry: **48** %
